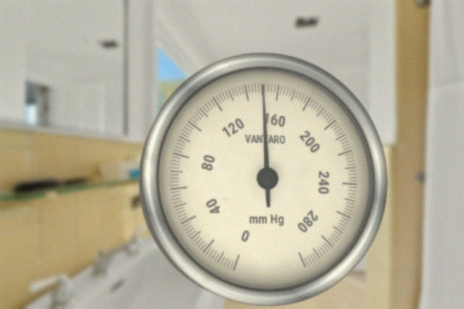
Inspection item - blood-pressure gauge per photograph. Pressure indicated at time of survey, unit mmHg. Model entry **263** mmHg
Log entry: **150** mmHg
